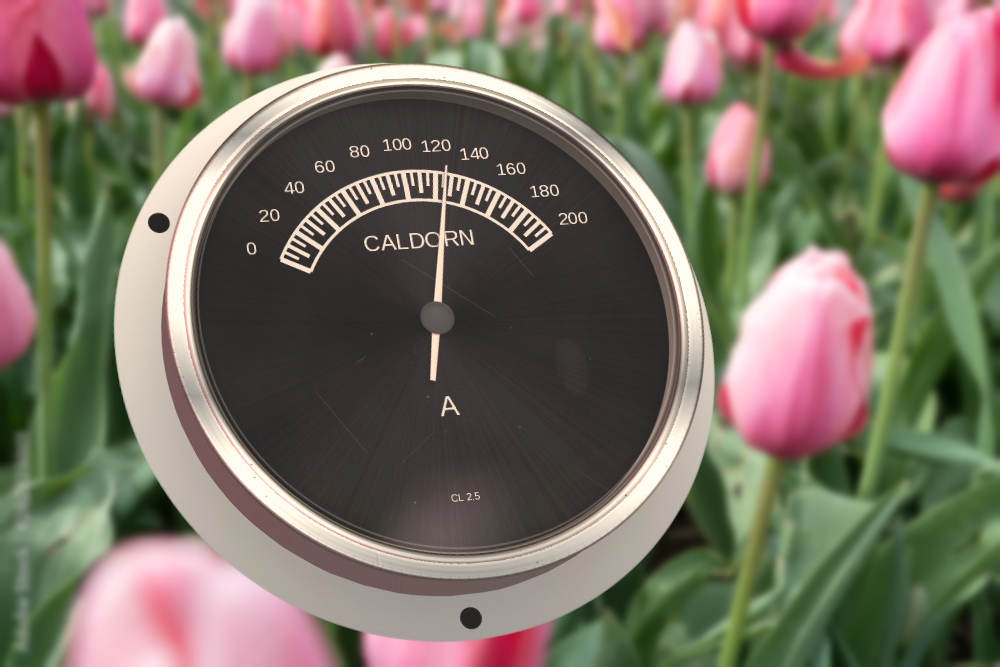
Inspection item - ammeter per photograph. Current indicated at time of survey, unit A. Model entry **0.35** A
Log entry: **125** A
